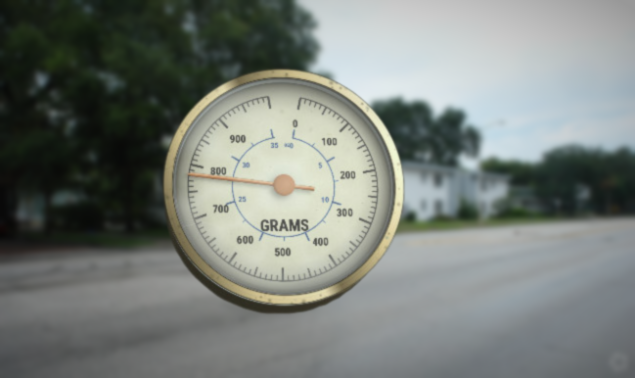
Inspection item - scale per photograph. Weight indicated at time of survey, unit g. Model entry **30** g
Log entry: **780** g
